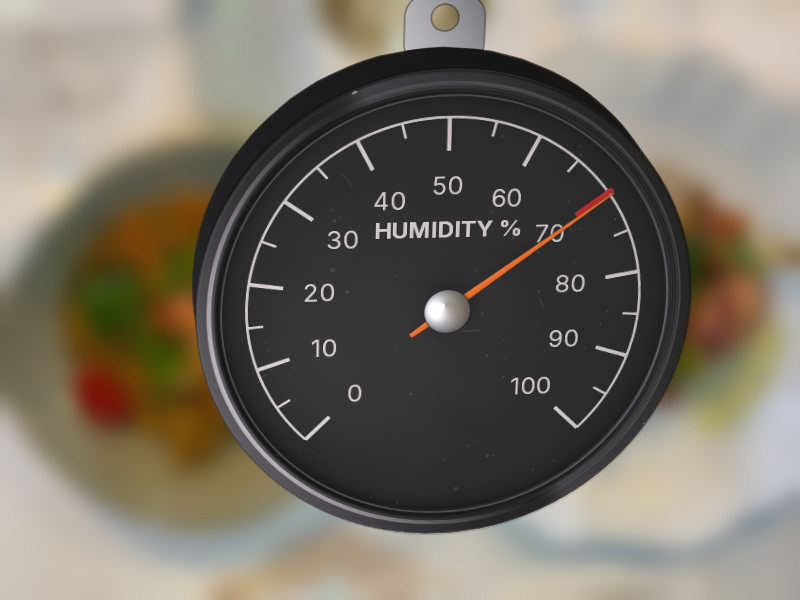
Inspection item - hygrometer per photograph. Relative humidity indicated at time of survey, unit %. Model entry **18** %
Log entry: **70** %
